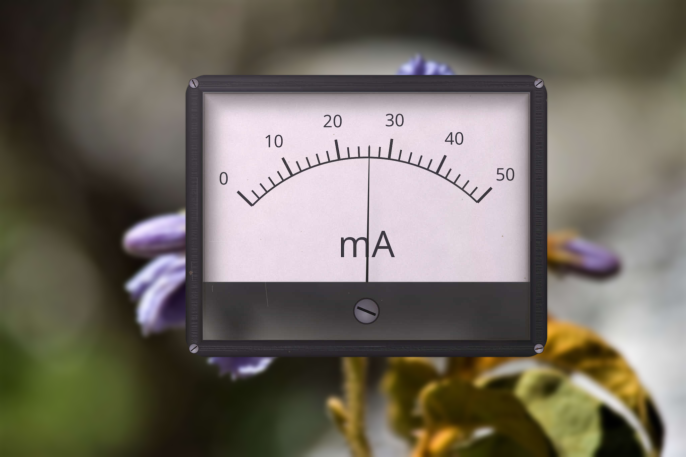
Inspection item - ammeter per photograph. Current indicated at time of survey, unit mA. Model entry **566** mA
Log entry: **26** mA
